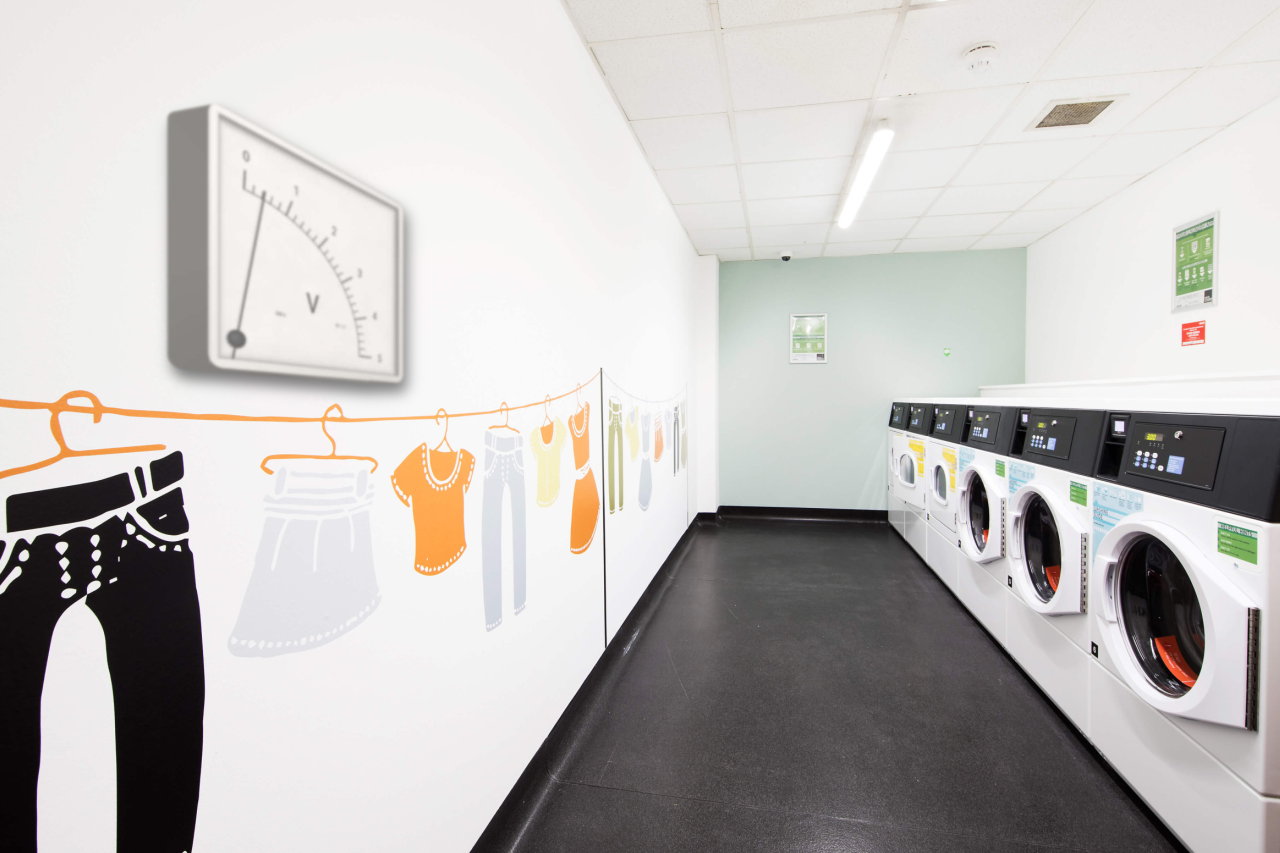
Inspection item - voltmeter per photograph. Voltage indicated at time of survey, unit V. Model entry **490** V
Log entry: **0.4** V
